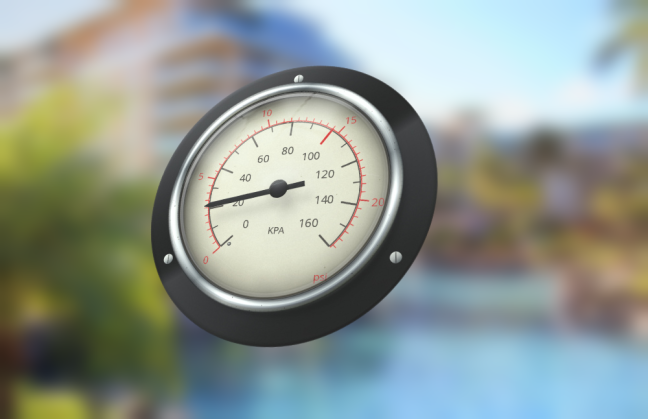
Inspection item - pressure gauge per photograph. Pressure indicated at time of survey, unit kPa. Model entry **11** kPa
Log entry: **20** kPa
